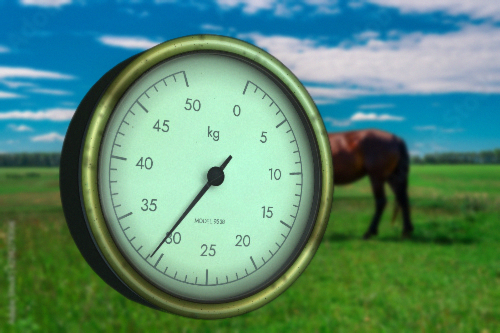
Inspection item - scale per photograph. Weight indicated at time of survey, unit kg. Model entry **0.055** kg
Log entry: **31** kg
